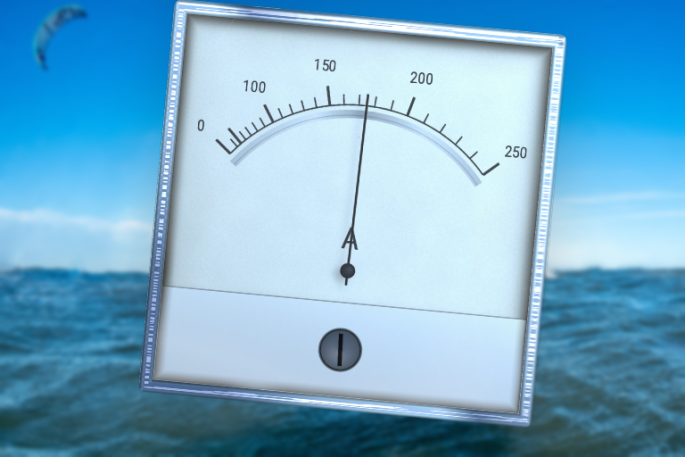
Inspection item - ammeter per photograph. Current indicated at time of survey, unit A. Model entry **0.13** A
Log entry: **175** A
